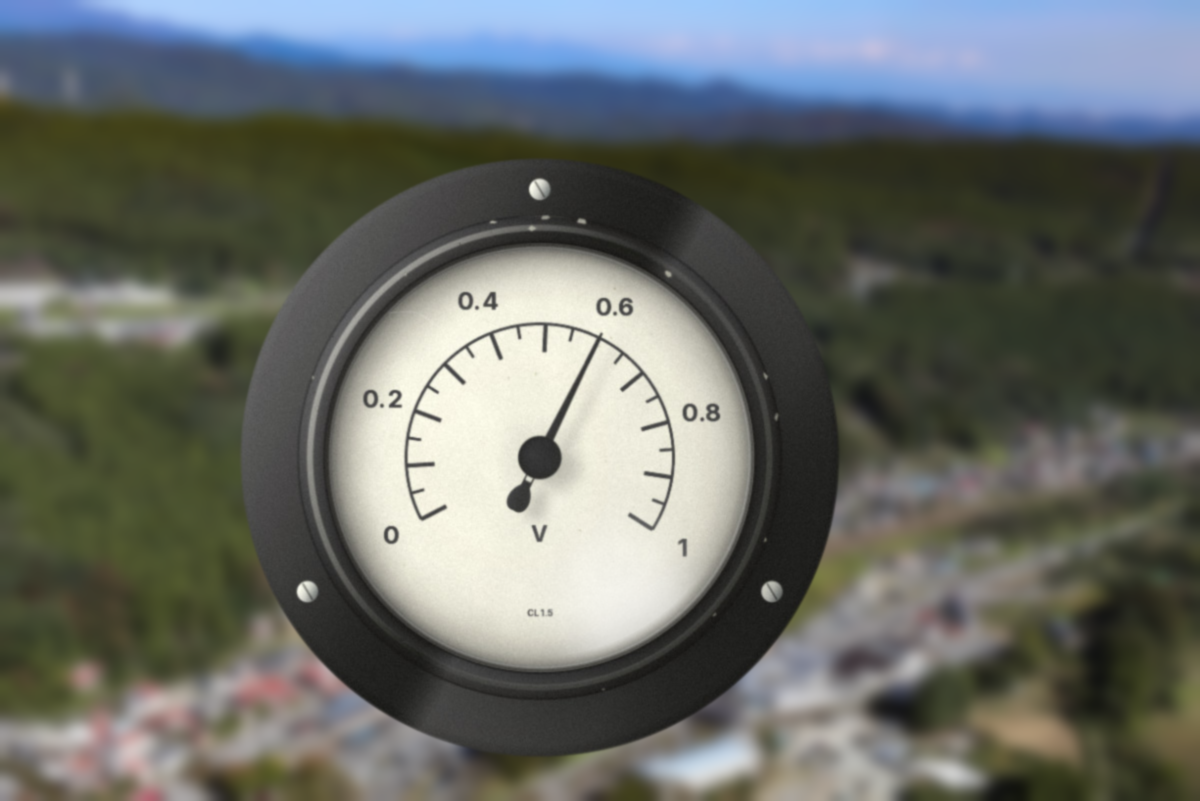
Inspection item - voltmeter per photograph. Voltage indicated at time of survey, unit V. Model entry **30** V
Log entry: **0.6** V
